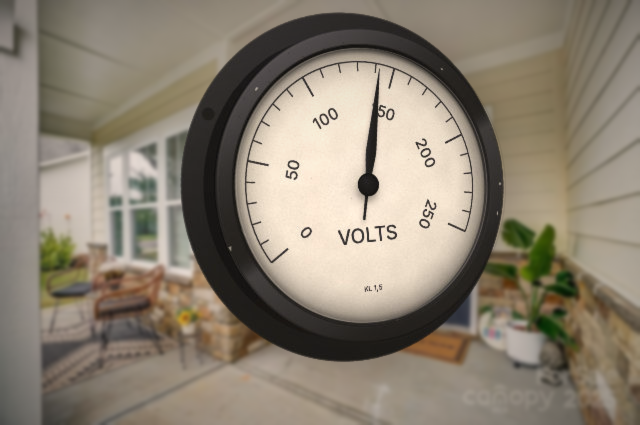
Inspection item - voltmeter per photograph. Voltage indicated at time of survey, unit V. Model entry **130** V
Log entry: **140** V
